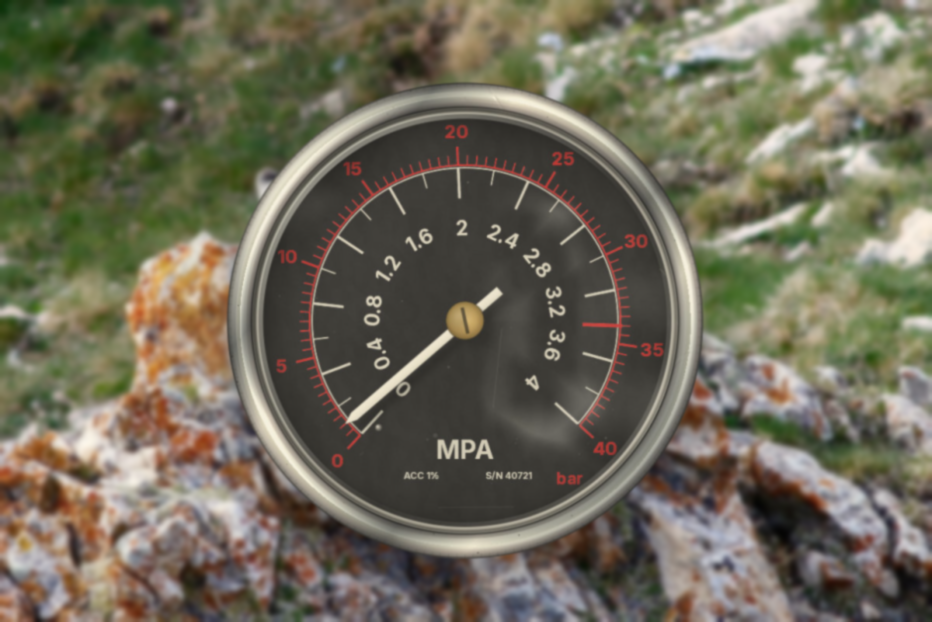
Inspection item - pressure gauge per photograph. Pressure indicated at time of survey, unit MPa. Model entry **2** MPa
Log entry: **0.1** MPa
